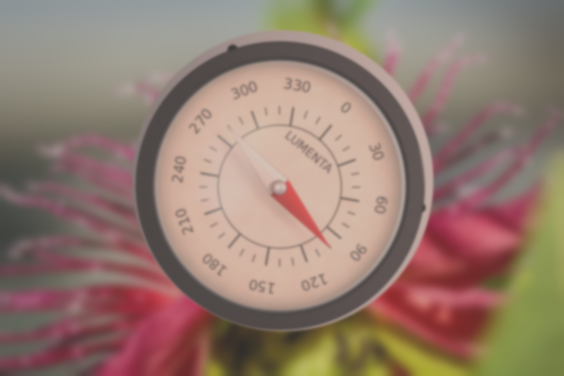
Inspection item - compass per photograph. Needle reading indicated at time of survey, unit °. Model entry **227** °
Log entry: **100** °
